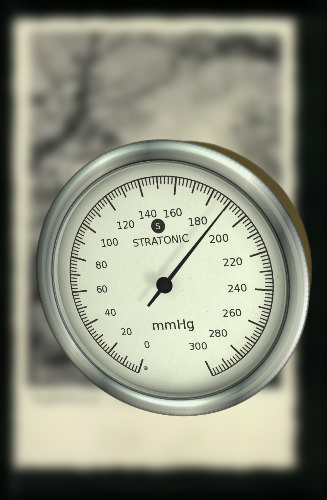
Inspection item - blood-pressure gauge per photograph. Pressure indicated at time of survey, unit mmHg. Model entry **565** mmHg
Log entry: **190** mmHg
